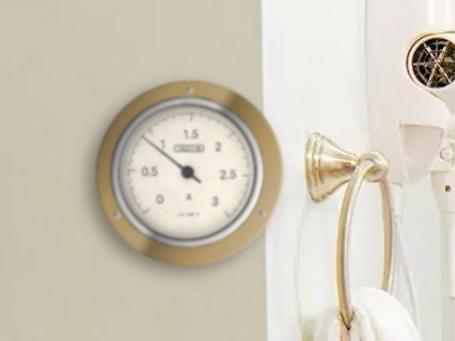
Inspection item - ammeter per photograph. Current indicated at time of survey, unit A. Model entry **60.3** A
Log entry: **0.9** A
